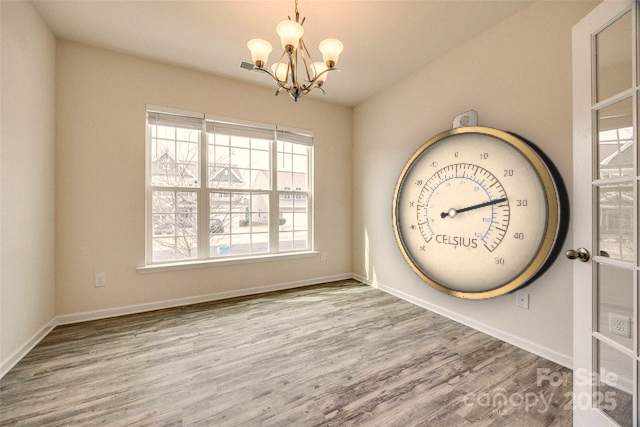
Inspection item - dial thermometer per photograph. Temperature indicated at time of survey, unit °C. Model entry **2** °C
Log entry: **28** °C
